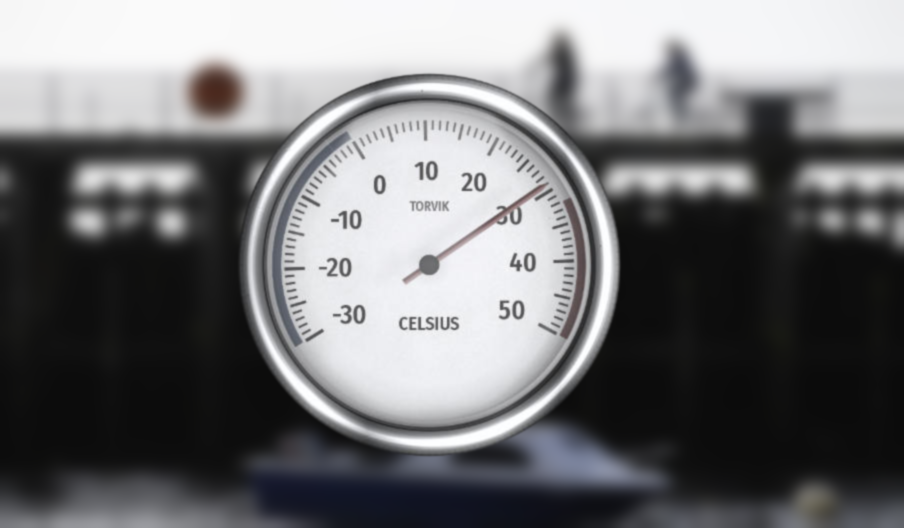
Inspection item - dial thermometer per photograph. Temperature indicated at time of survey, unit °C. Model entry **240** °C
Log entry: **29** °C
